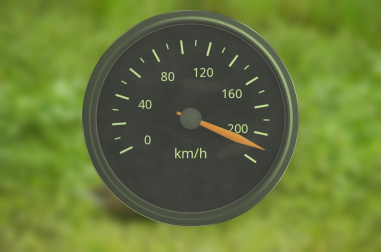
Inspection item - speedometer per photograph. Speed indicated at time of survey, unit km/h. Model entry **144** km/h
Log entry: **210** km/h
